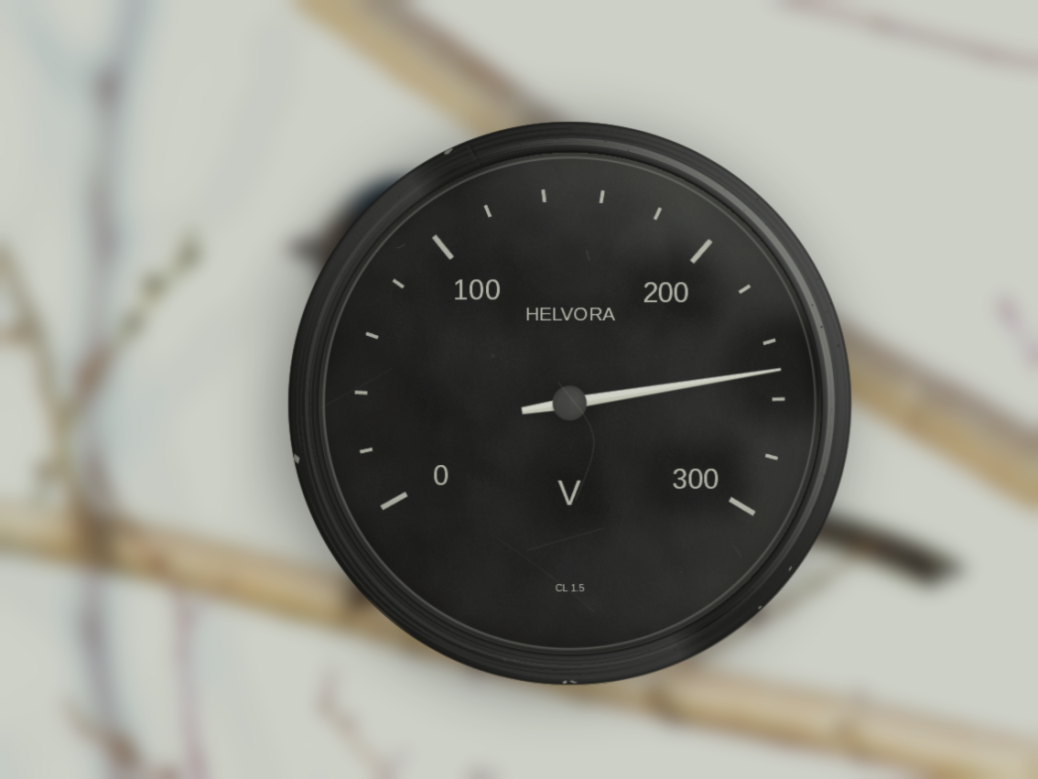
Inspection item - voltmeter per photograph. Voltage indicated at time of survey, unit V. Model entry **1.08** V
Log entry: **250** V
